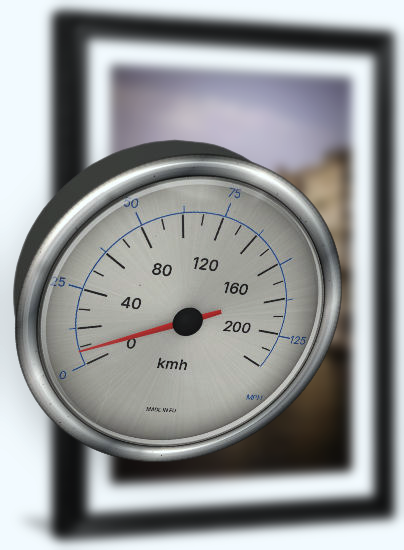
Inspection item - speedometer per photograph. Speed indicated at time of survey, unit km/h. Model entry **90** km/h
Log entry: **10** km/h
